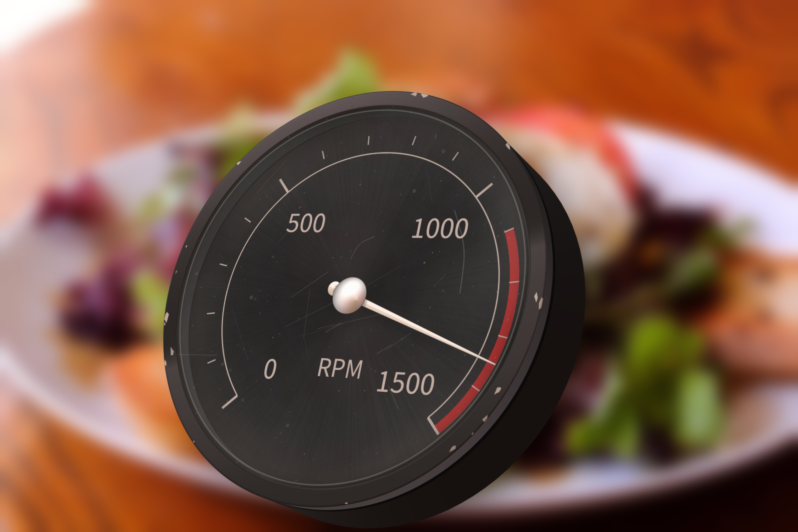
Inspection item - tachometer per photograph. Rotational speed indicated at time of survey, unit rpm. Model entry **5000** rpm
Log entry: **1350** rpm
